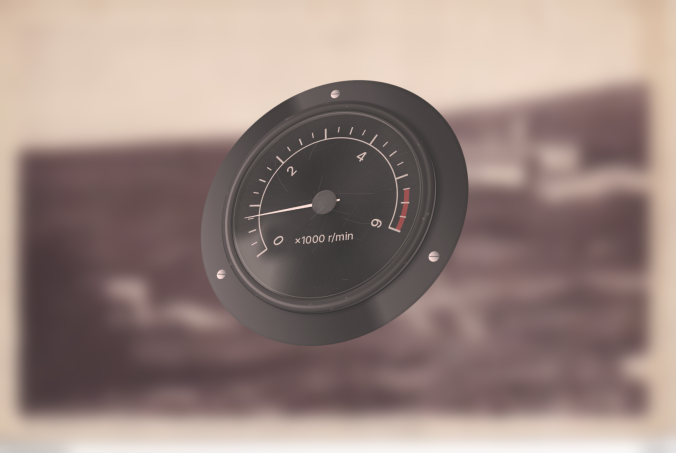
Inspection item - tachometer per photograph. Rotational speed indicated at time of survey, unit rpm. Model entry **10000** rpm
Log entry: **750** rpm
